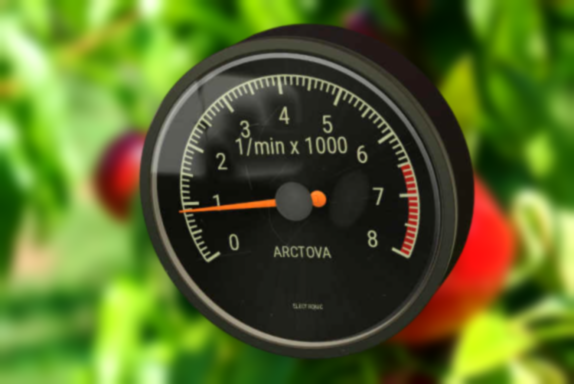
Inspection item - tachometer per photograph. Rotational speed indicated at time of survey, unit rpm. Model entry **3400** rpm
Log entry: **900** rpm
